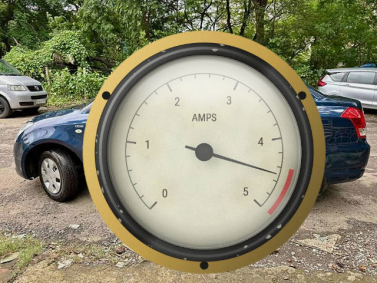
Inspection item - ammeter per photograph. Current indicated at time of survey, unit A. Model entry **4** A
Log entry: **4.5** A
